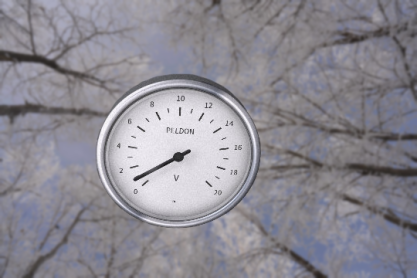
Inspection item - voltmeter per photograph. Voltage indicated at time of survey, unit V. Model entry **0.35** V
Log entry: **1** V
